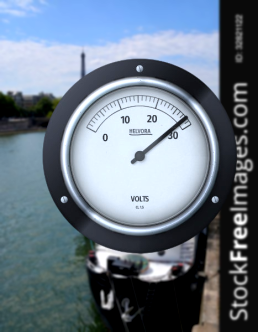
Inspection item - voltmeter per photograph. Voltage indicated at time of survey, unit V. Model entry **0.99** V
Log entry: **28** V
